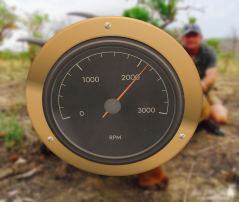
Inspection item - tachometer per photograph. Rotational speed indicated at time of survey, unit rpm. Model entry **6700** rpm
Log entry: **2100** rpm
